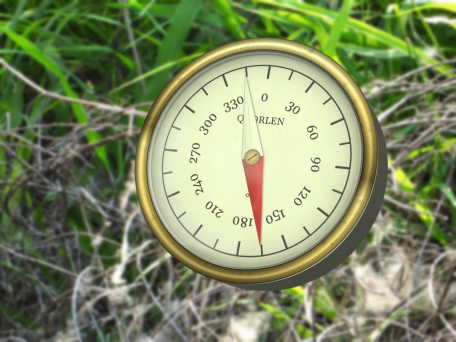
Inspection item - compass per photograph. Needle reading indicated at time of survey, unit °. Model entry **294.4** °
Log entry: **165** °
